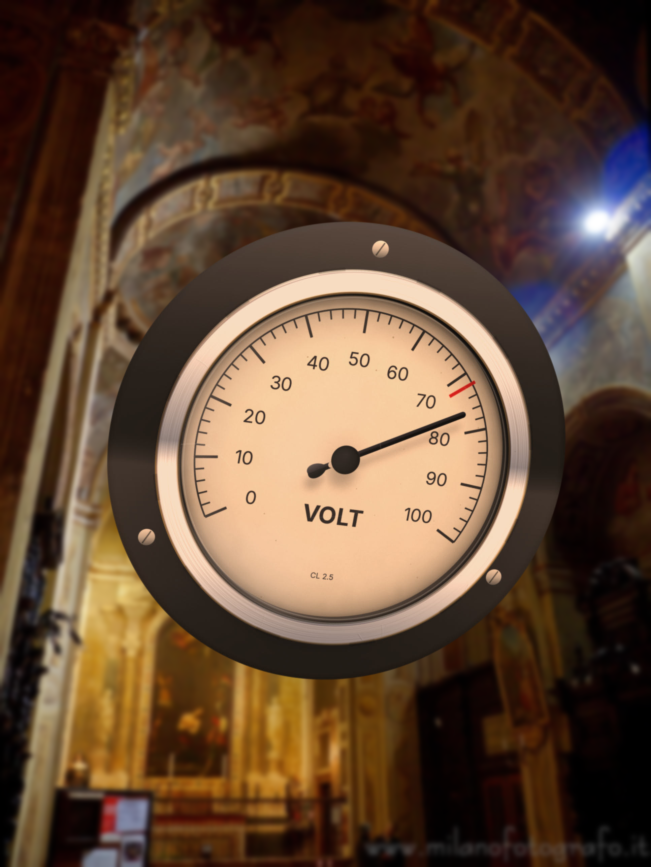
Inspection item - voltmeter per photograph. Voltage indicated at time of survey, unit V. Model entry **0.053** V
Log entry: **76** V
